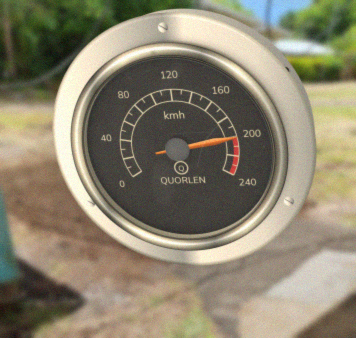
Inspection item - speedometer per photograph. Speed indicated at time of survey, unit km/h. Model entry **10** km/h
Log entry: **200** km/h
